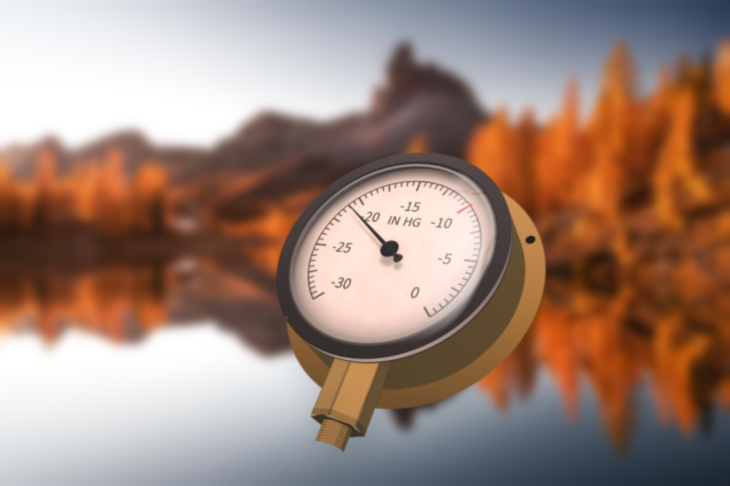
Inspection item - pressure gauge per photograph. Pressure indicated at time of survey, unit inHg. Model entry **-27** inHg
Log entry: **-21** inHg
